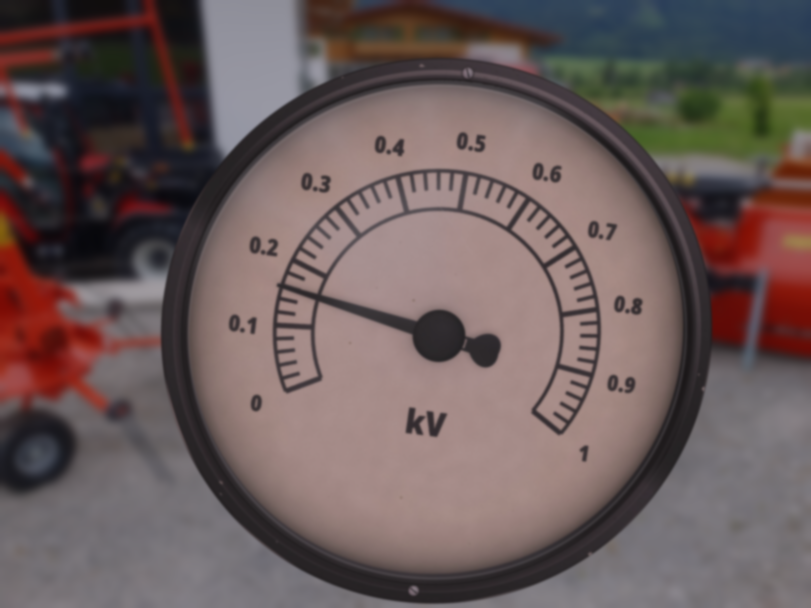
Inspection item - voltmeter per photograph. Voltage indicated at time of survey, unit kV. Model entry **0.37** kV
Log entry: **0.16** kV
